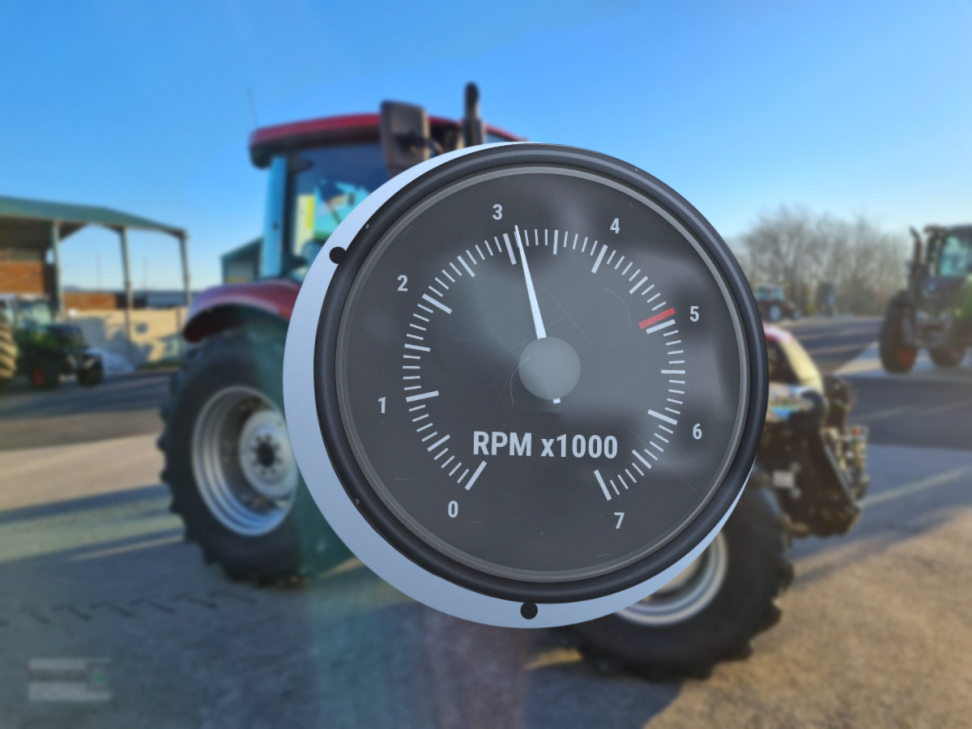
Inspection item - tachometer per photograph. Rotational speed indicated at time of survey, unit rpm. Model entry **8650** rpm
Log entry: **3100** rpm
